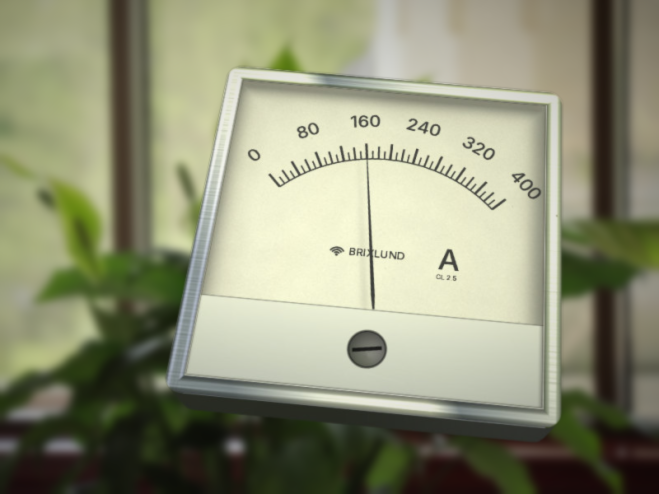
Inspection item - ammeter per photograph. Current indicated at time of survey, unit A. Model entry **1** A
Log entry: **160** A
